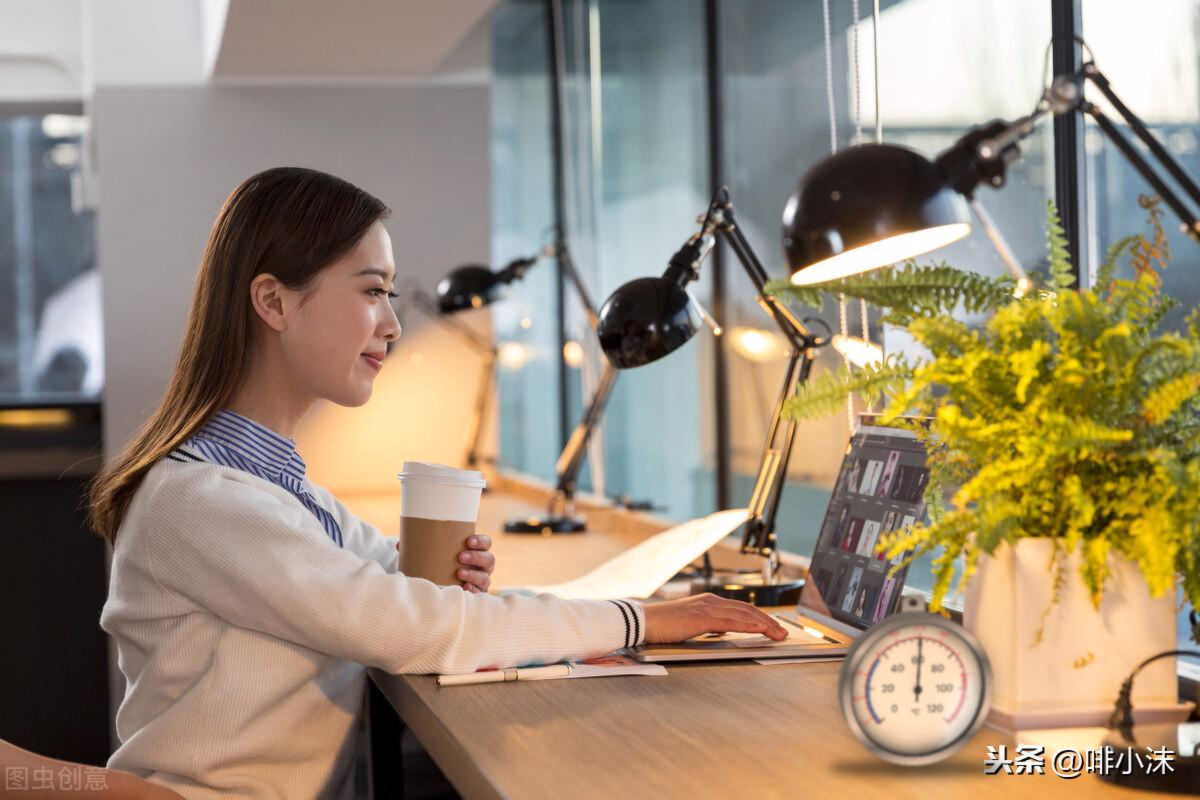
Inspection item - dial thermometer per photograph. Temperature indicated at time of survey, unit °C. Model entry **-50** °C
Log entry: **60** °C
